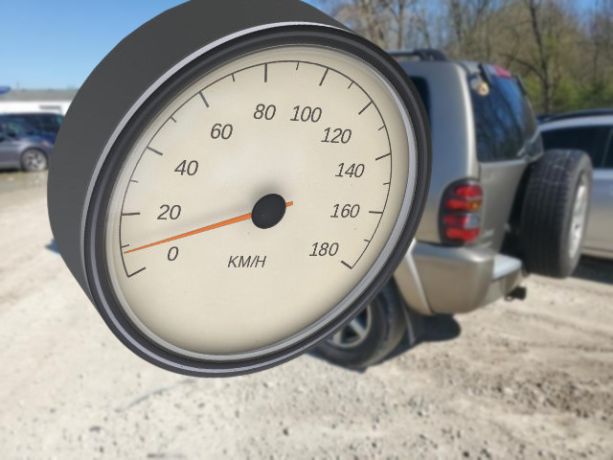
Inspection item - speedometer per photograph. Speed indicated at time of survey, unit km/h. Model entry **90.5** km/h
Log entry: **10** km/h
